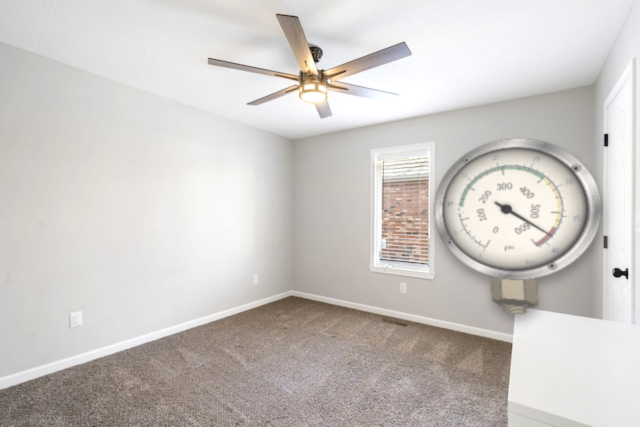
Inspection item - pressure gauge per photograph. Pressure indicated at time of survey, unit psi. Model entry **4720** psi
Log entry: **560** psi
